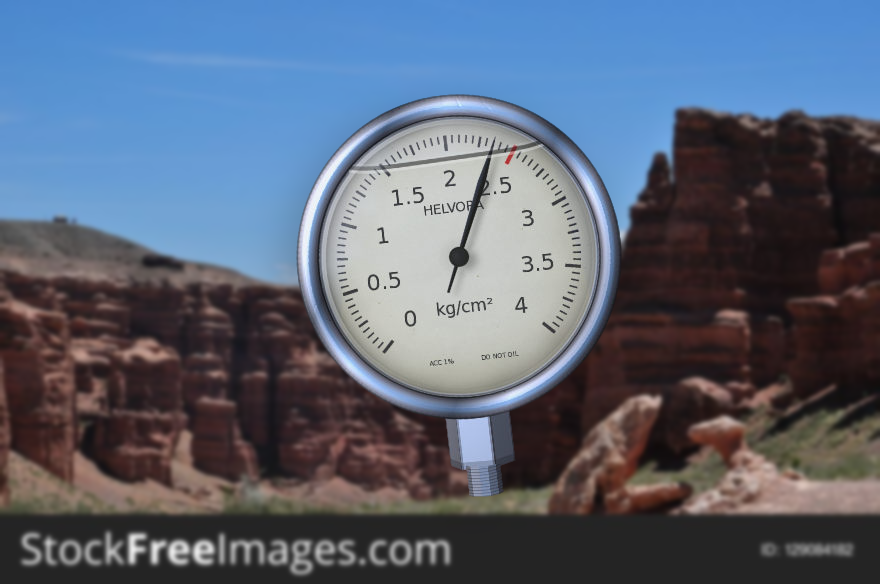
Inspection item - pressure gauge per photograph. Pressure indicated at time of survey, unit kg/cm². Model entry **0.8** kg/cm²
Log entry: **2.35** kg/cm²
